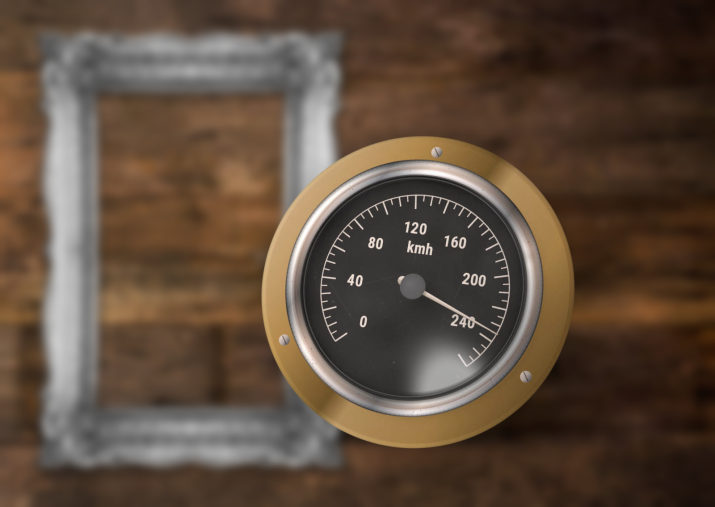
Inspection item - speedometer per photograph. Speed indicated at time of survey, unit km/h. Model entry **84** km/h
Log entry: **235** km/h
